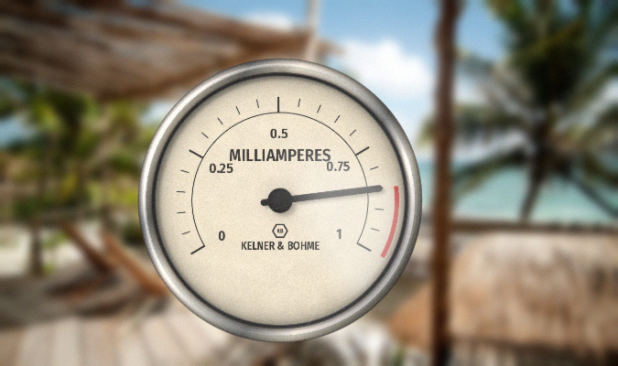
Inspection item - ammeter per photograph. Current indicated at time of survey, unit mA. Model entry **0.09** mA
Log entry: **0.85** mA
